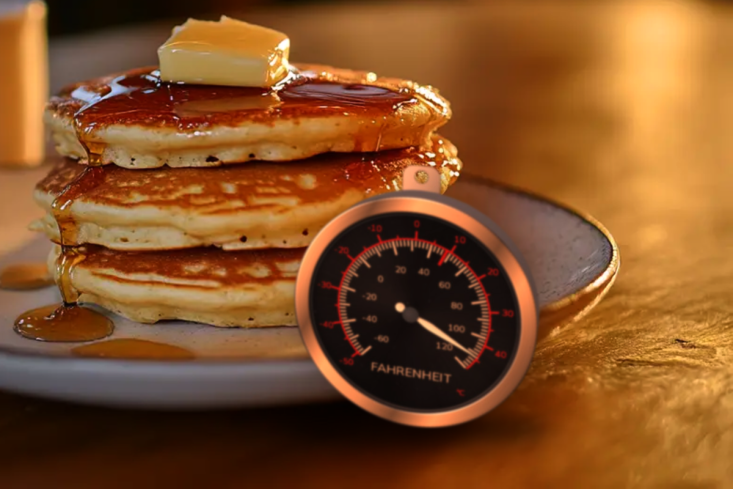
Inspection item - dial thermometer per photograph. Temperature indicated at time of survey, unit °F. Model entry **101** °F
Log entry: **110** °F
